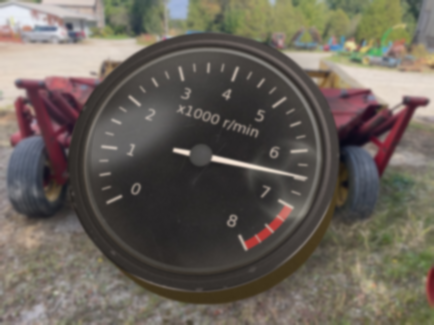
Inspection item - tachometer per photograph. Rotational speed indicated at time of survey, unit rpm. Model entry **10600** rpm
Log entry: **6500** rpm
